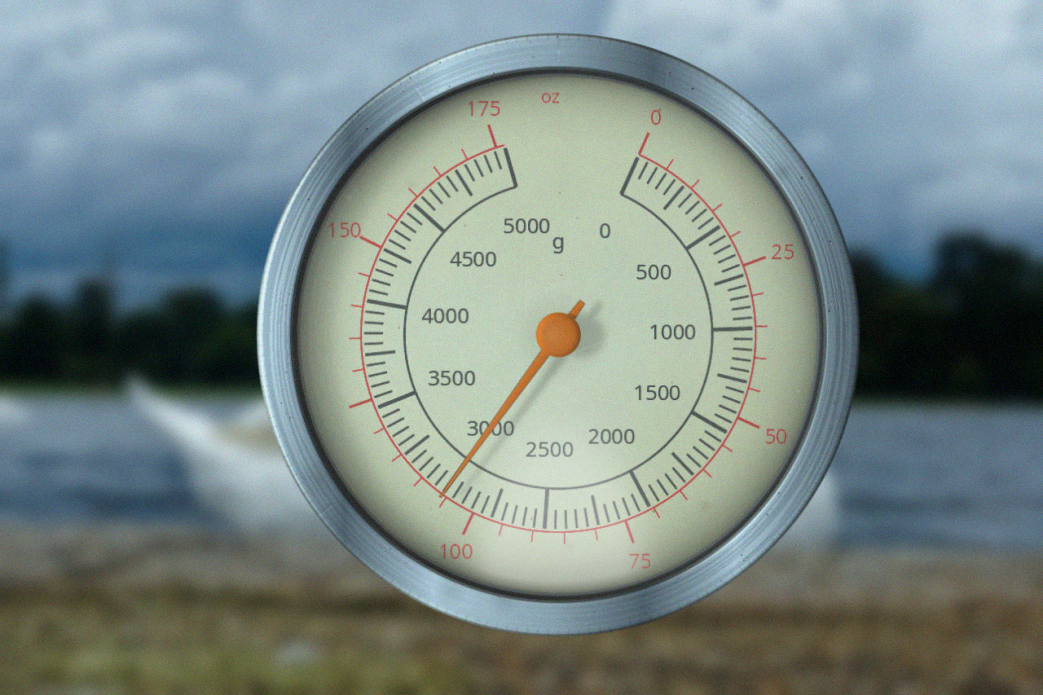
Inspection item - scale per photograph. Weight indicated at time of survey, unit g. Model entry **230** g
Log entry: **3000** g
